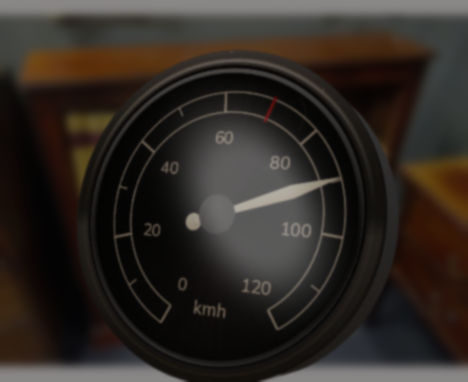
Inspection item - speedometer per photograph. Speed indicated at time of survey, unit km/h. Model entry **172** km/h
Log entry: **90** km/h
